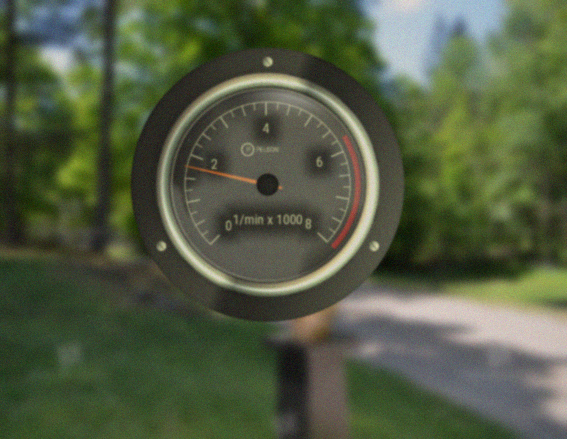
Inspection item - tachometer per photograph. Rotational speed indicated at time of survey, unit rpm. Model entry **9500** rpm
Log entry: **1750** rpm
